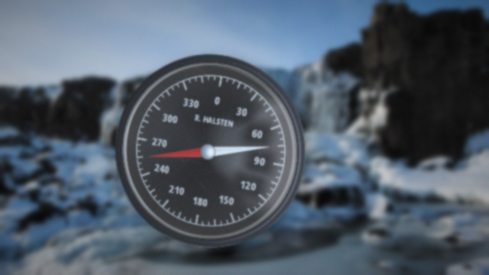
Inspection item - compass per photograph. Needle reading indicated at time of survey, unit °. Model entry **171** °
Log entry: **255** °
